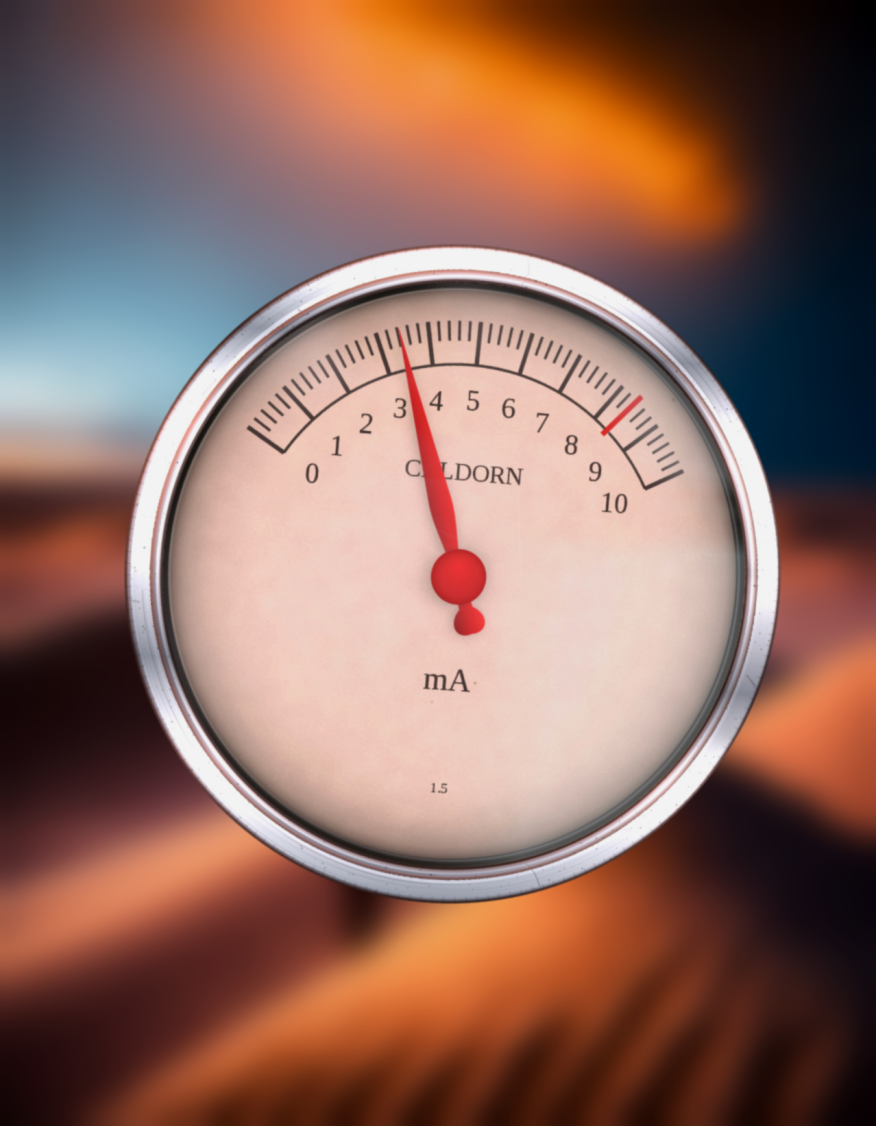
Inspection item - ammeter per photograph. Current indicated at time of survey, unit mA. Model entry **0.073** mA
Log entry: **3.4** mA
